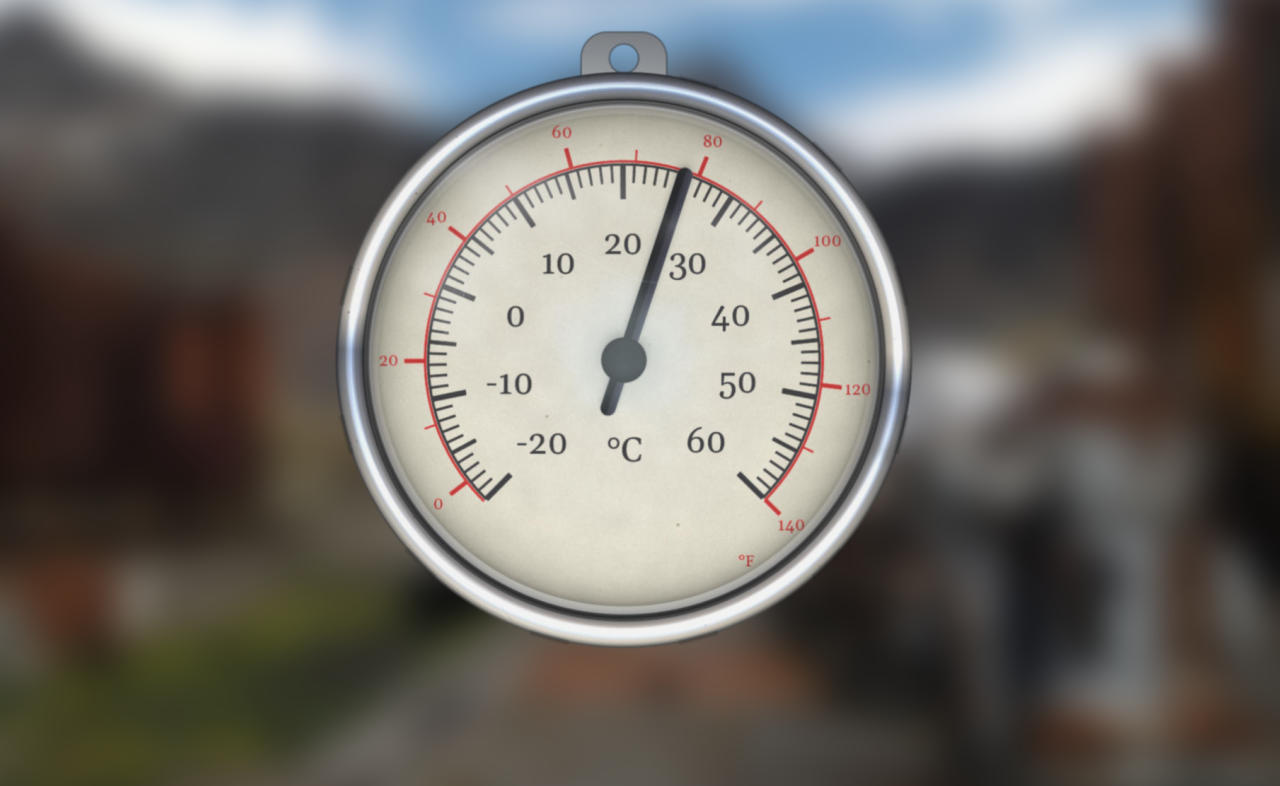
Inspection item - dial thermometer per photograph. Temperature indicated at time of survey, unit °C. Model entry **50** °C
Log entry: **25.5** °C
